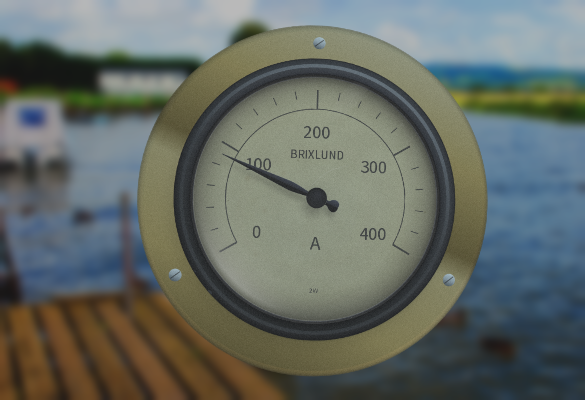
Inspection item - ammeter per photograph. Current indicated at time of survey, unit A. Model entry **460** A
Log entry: **90** A
